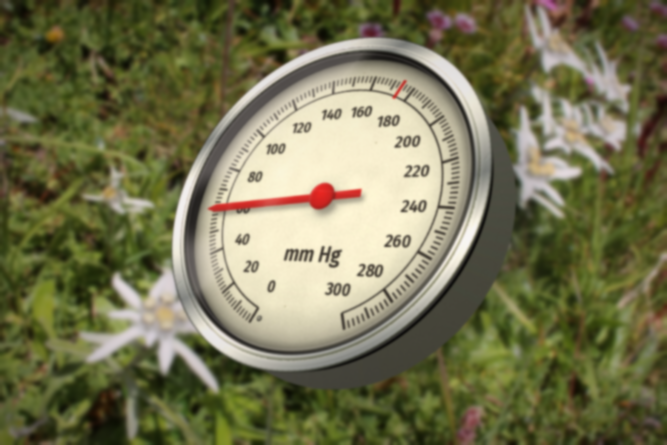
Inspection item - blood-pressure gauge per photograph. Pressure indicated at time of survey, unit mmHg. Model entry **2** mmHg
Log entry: **60** mmHg
